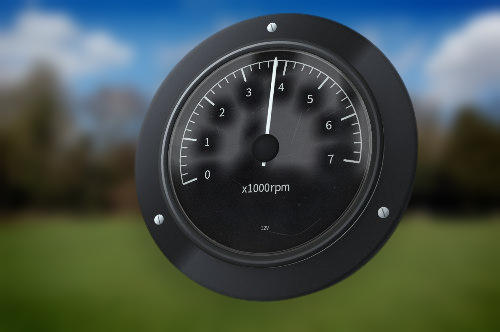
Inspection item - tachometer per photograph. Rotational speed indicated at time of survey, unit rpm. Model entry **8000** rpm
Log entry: **3800** rpm
